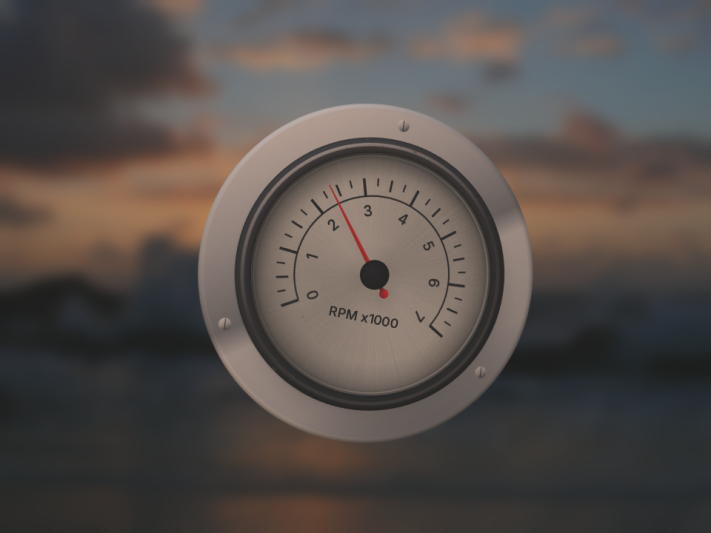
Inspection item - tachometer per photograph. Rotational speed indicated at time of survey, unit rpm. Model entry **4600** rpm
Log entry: **2375** rpm
